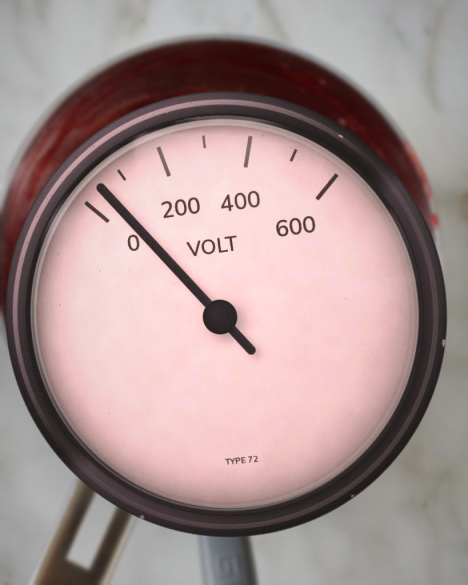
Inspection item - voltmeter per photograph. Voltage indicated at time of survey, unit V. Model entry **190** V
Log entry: **50** V
